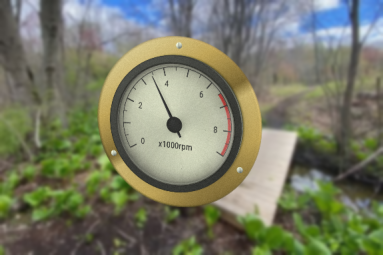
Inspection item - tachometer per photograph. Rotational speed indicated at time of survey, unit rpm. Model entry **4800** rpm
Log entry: **3500** rpm
